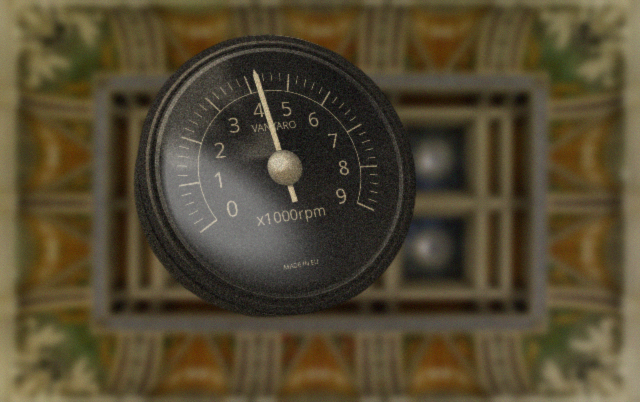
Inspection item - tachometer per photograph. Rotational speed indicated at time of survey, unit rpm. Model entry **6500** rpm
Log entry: **4200** rpm
